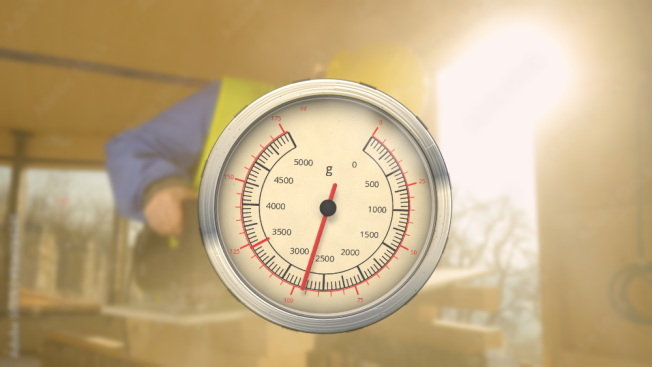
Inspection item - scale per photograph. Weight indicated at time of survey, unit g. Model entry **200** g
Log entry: **2750** g
